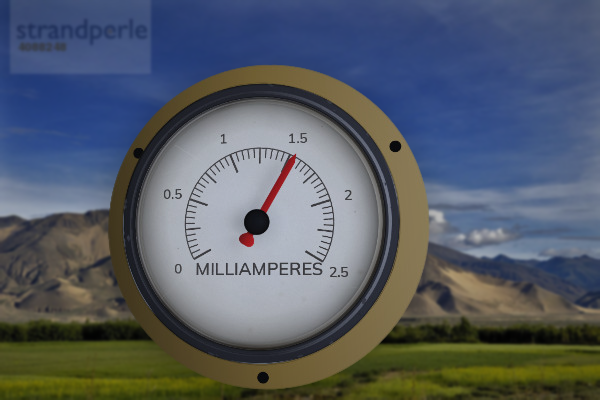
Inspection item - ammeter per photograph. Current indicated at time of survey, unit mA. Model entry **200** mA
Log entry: **1.55** mA
